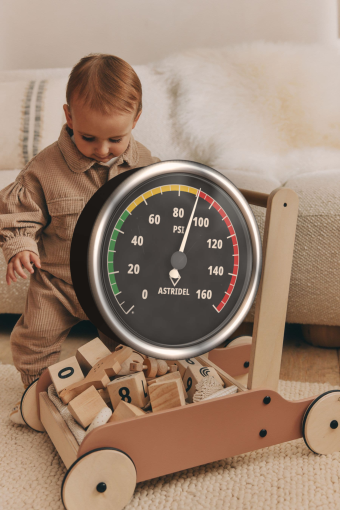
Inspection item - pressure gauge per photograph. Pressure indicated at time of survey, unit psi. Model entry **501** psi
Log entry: **90** psi
